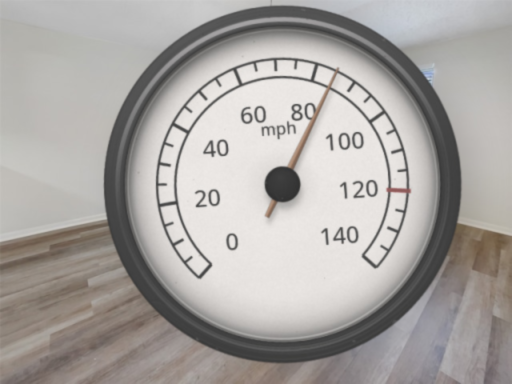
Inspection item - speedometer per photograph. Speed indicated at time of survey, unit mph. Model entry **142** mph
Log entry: **85** mph
